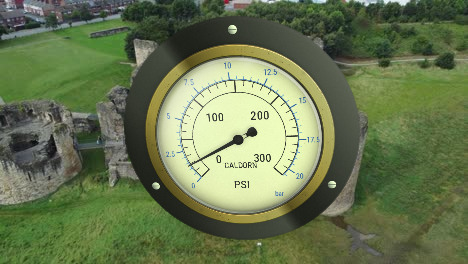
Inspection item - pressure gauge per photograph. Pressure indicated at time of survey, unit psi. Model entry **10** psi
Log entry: **20** psi
